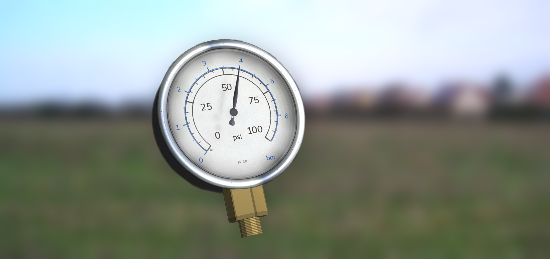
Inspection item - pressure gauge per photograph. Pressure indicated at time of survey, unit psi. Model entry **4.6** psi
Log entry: **57.5** psi
